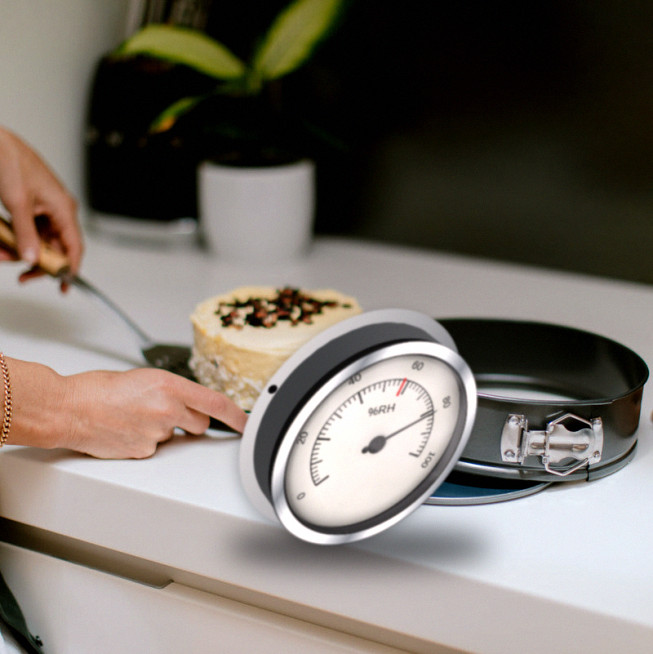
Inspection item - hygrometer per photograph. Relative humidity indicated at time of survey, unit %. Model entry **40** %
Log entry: **80** %
